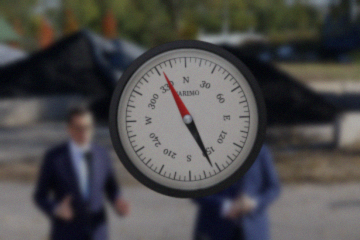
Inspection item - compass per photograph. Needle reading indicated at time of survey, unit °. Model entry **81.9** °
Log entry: **335** °
